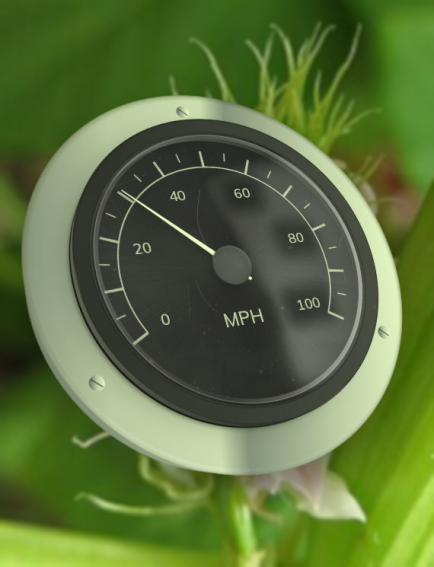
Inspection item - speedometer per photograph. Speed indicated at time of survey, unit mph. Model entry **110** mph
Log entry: **30** mph
